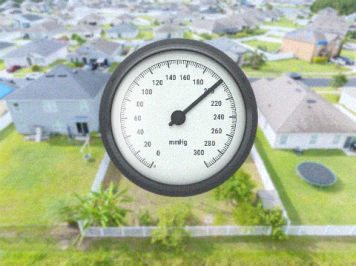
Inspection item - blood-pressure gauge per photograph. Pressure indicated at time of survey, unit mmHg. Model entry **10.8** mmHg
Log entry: **200** mmHg
